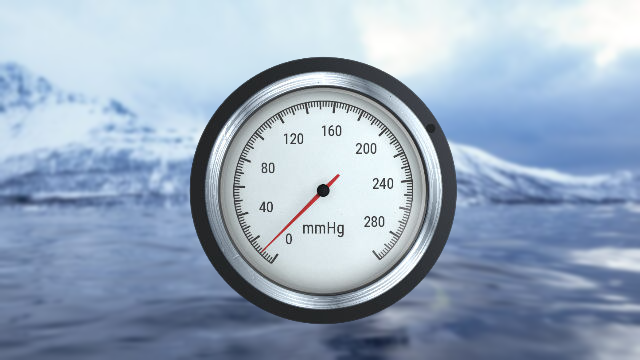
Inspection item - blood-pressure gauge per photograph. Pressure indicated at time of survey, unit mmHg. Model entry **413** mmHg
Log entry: **10** mmHg
